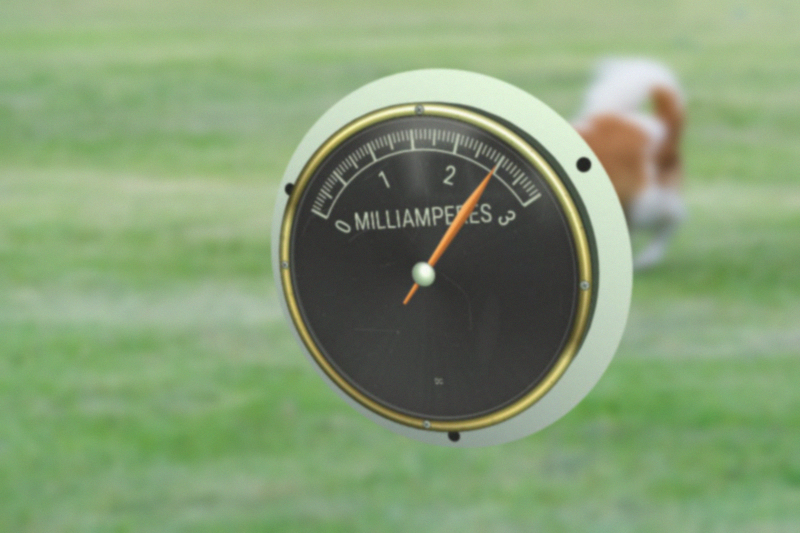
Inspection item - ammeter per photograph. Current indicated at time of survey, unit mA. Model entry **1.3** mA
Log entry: **2.5** mA
